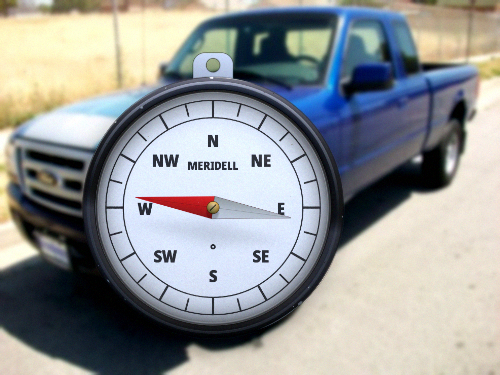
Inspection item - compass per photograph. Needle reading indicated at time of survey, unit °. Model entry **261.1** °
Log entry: **277.5** °
